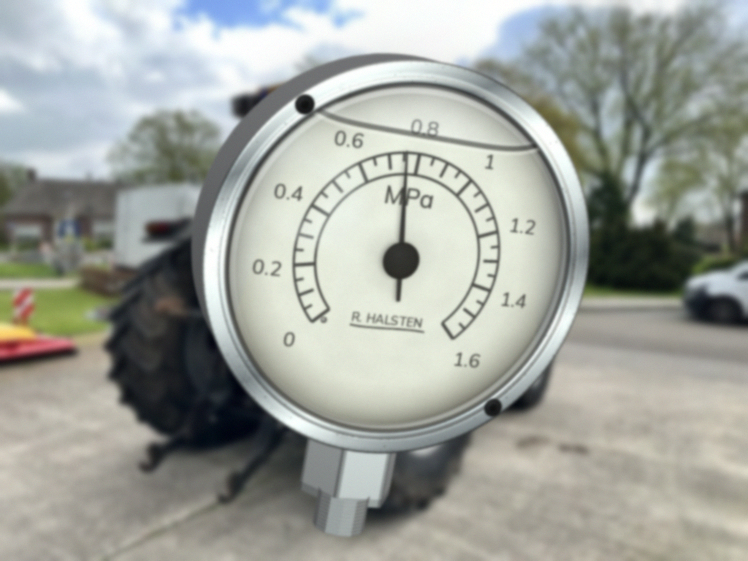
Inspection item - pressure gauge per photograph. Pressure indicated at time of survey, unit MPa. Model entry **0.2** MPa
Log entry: **0.75** MPa
